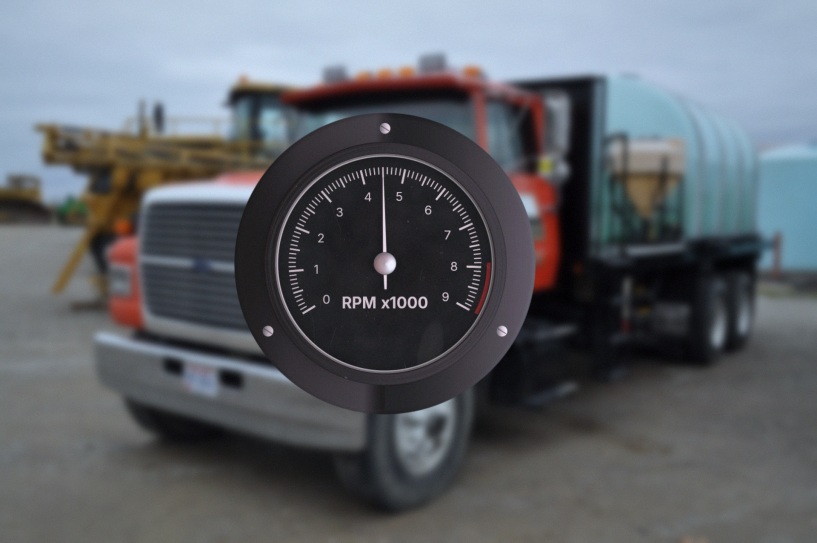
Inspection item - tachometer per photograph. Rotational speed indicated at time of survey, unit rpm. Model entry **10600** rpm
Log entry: **4500** rpm
